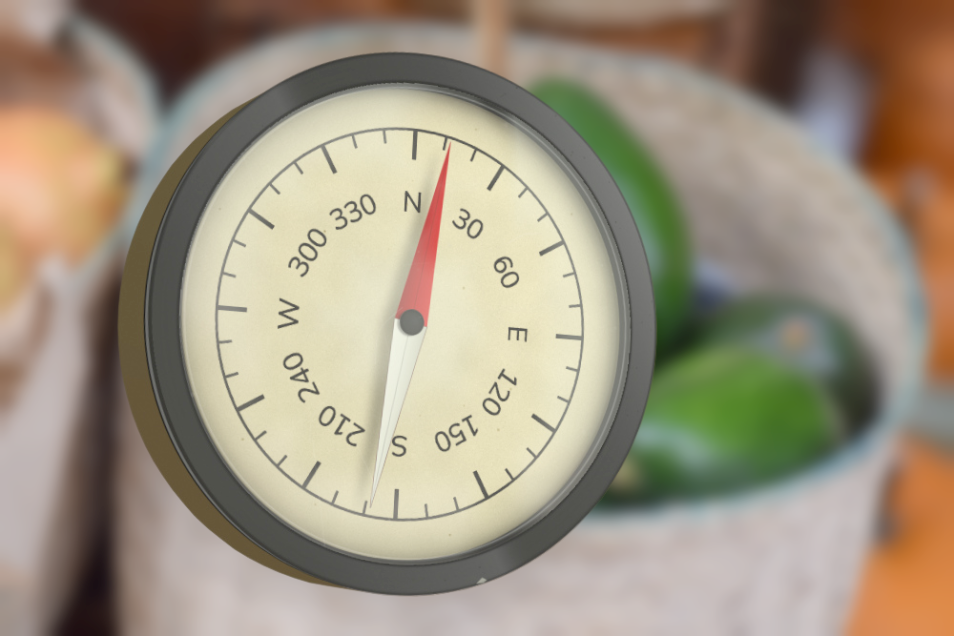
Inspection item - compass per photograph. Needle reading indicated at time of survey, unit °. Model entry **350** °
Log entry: **10** °
